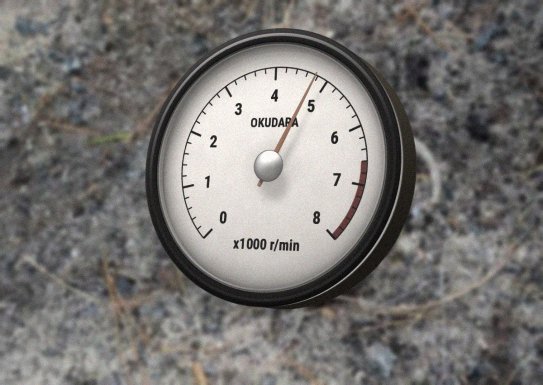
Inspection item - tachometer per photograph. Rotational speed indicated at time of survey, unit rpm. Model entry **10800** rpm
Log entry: **4800** rpm
